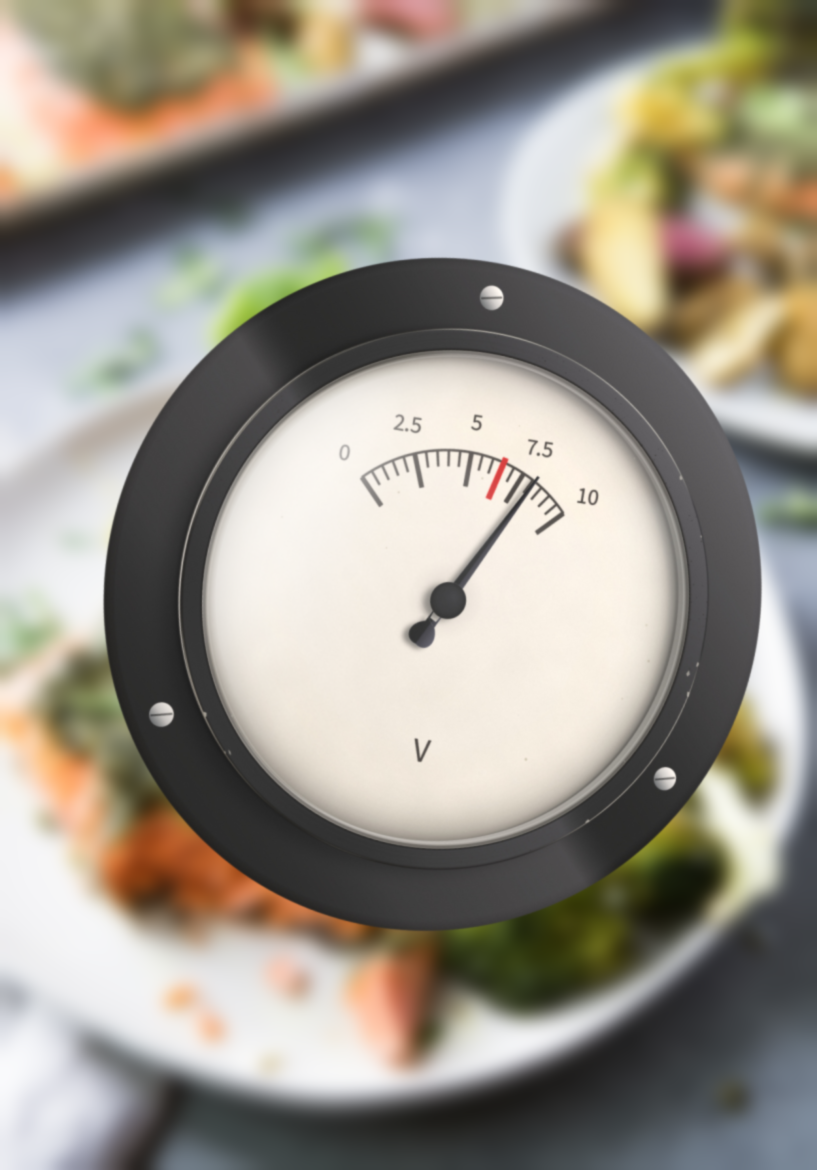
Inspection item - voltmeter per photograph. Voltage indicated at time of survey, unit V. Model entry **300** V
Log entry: **8** V
